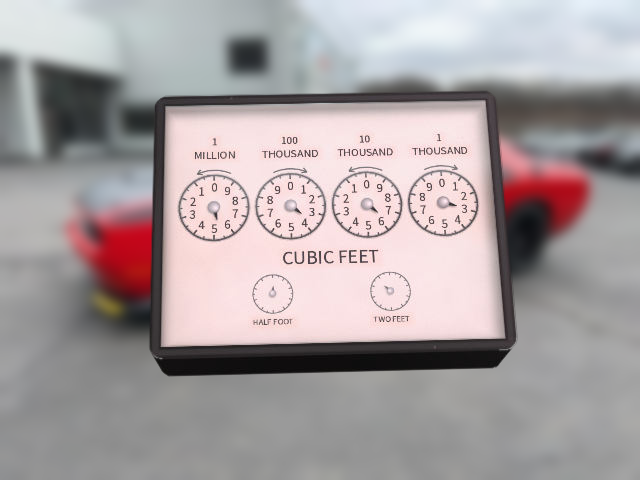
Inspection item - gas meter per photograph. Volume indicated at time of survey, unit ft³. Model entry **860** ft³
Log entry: **536300** ft³
